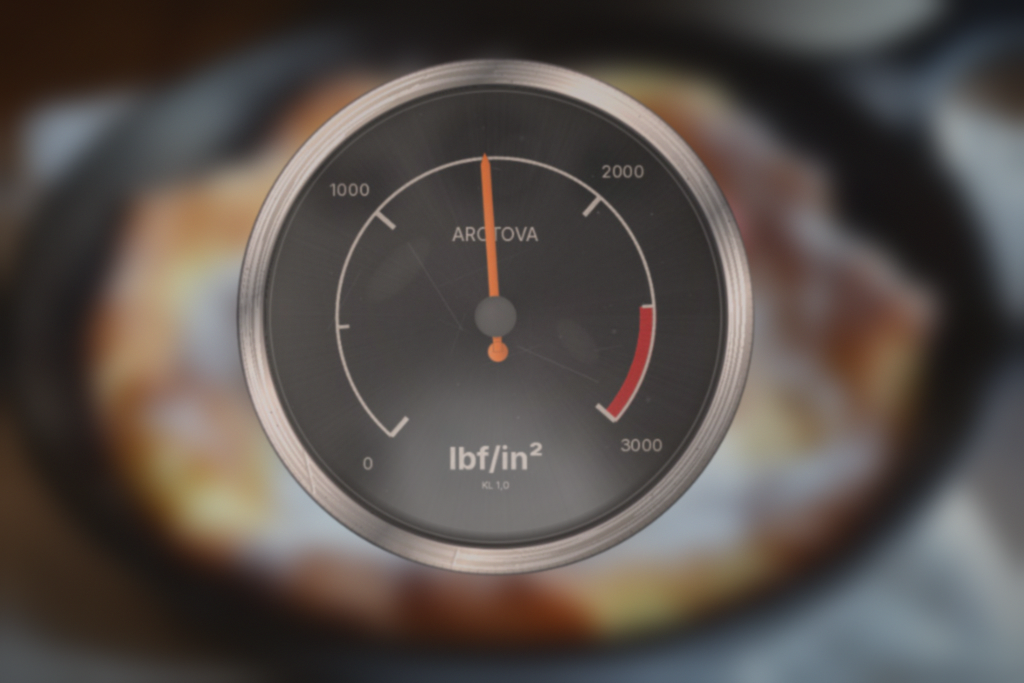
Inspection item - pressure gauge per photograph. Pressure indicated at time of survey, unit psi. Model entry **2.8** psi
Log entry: **1500** psi
